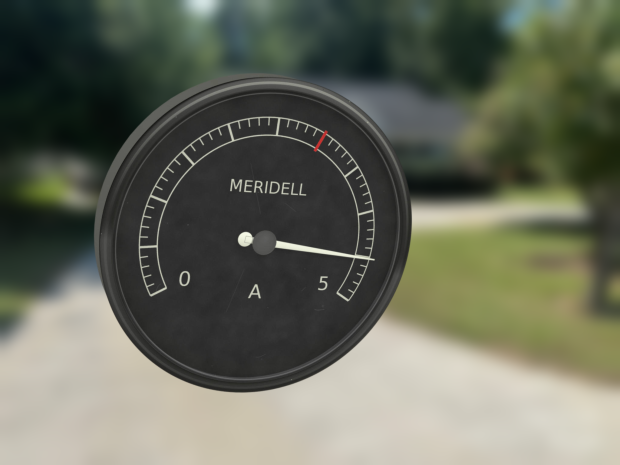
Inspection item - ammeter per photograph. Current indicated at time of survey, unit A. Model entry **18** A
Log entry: **4.5** A
